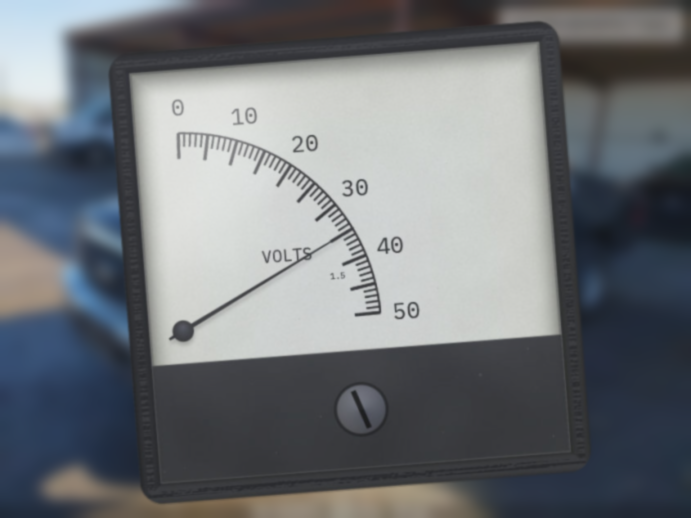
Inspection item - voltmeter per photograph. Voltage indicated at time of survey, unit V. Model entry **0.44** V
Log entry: **35** V
